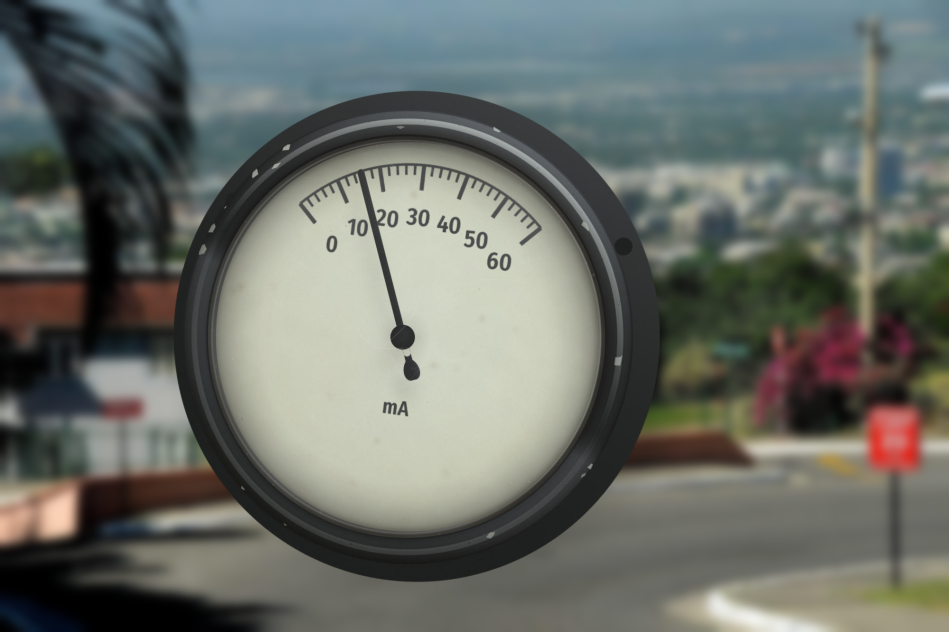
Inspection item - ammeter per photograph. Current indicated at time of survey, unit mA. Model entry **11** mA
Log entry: **16** mA
